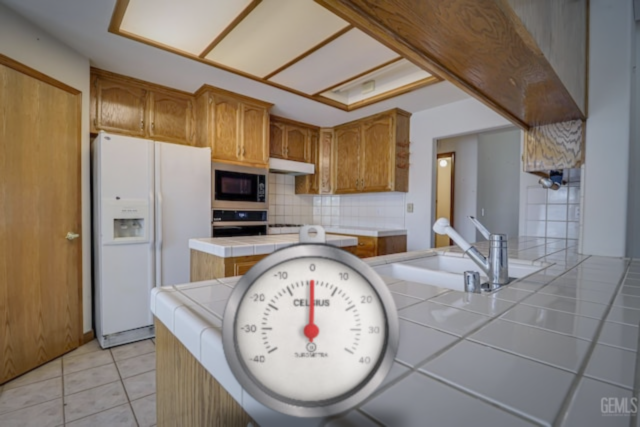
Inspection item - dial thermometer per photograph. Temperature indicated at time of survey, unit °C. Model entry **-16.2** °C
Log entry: **0** °C
